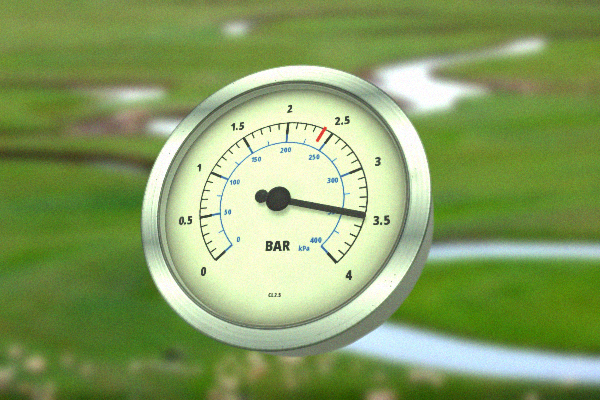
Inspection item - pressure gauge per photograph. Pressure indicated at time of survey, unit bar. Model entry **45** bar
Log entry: **3.5** bar
